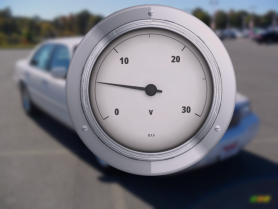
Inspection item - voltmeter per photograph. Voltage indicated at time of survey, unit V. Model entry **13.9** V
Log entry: **5** V
